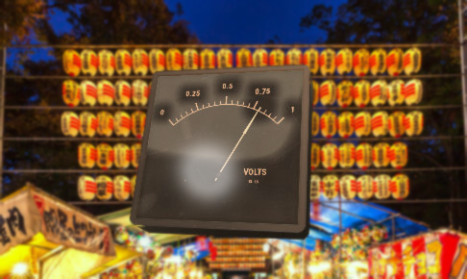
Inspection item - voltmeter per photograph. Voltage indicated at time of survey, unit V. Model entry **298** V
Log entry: **0.8** V
